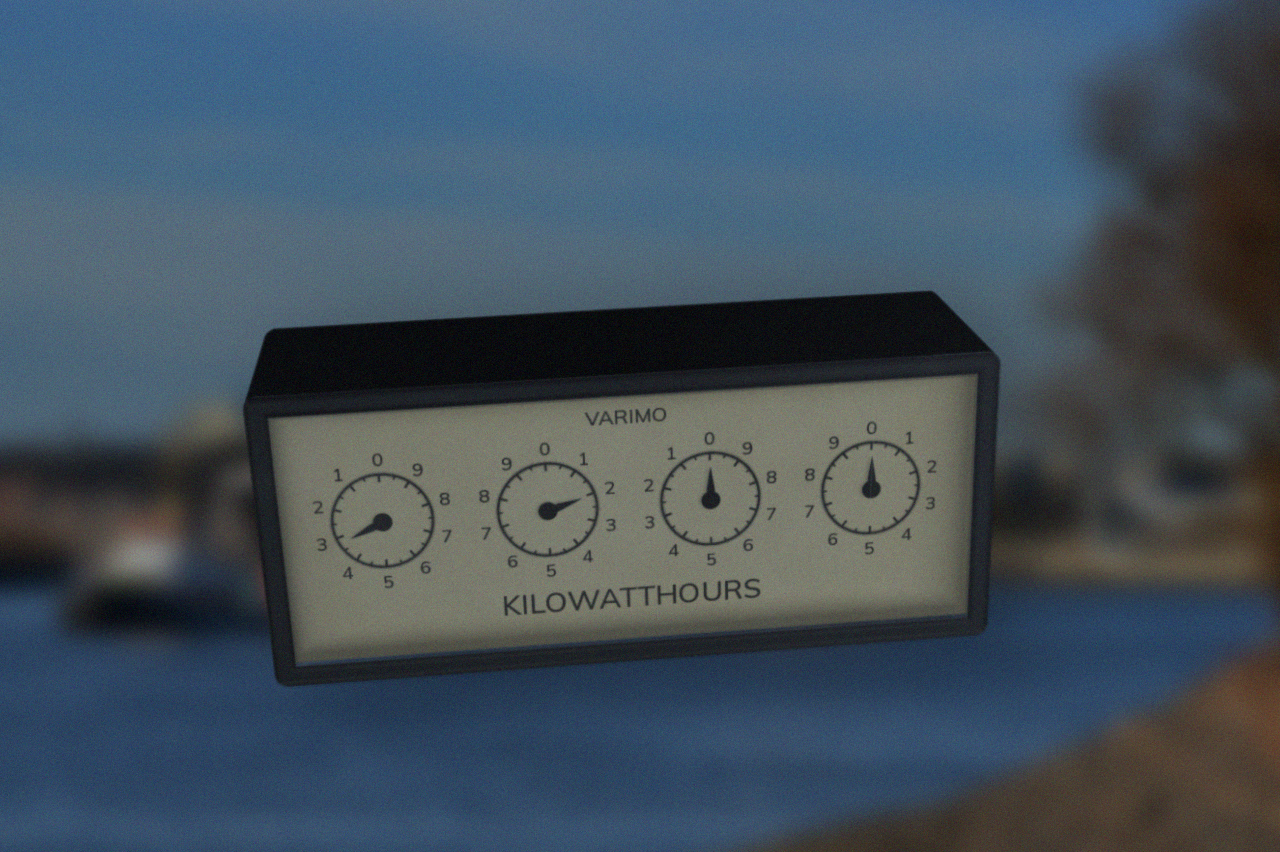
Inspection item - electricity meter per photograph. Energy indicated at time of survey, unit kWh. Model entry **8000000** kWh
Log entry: **3200** kWh
